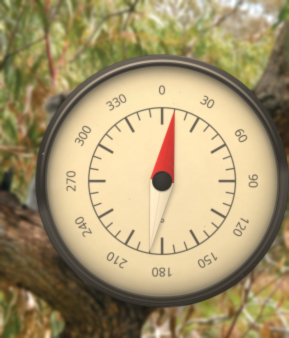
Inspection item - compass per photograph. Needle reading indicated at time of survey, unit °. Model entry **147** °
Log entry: **10** °
